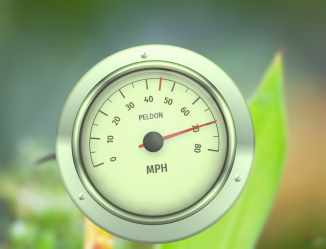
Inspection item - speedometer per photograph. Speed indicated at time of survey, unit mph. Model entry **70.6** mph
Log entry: **70** mph
